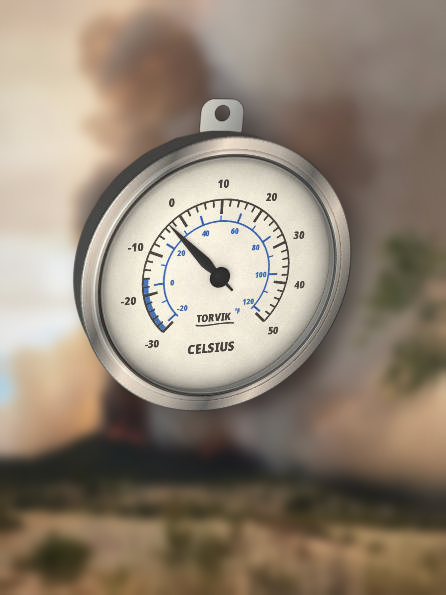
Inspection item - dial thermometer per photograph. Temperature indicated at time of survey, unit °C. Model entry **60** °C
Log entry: **-3** °C
